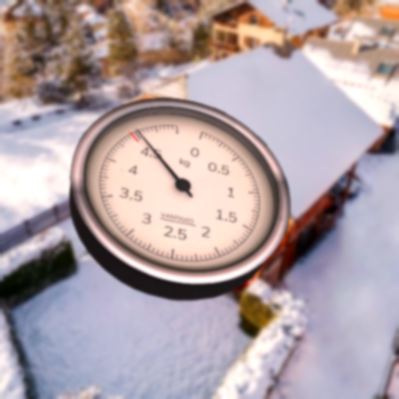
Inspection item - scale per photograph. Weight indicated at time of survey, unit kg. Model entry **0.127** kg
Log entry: **4.5** kg
